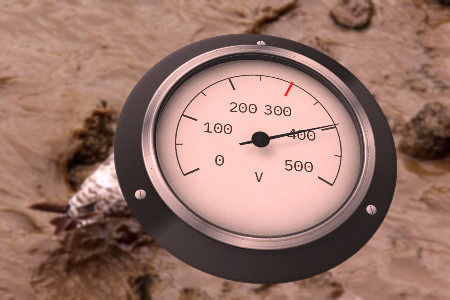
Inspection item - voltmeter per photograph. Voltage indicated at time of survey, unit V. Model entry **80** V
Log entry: **400** V
